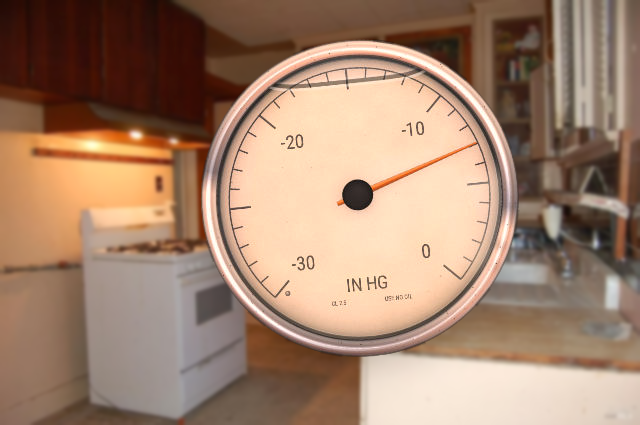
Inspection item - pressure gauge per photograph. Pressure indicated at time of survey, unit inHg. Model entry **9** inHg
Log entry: **-7** inHg
